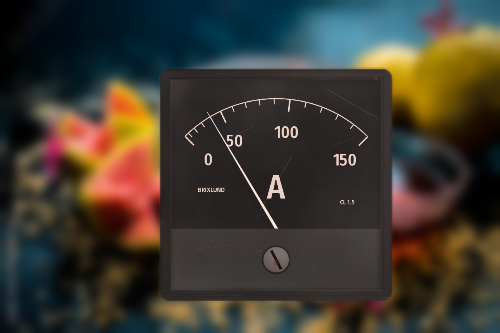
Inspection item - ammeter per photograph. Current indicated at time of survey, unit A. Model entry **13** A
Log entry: **40** A
